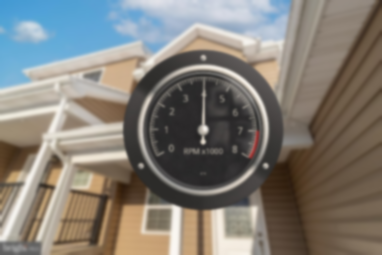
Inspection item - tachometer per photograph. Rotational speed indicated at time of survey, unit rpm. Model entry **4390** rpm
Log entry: **4000** rpm
